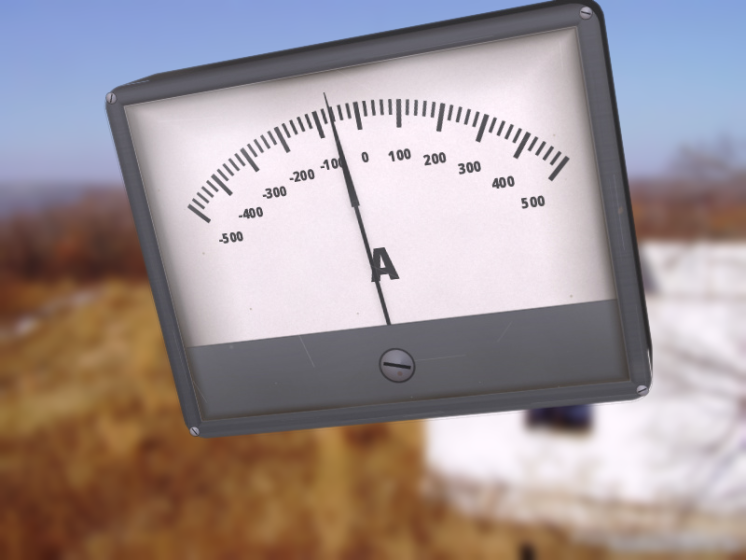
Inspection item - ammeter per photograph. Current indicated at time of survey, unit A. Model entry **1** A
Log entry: **-60** A
